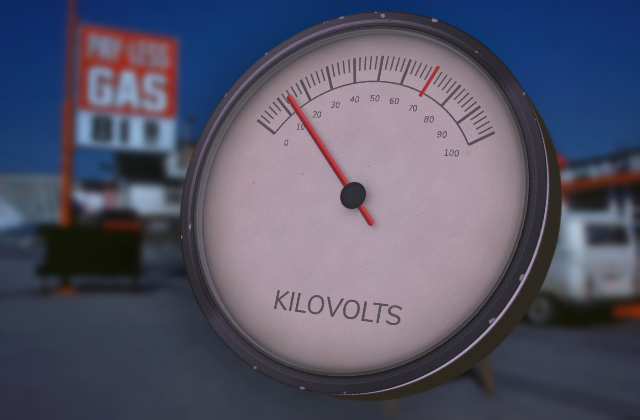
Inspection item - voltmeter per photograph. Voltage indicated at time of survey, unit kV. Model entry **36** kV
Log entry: **14** kV
